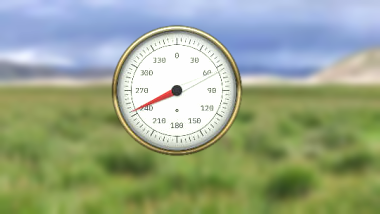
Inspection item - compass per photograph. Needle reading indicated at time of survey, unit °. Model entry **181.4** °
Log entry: **245** °
